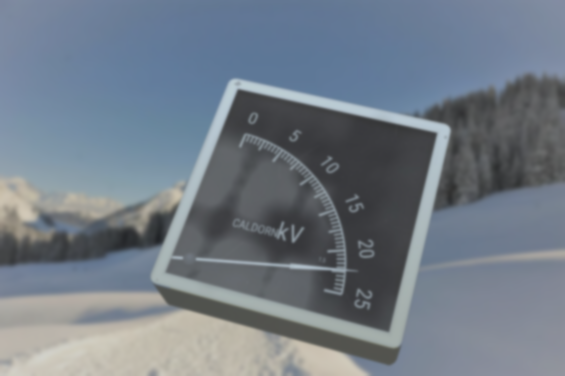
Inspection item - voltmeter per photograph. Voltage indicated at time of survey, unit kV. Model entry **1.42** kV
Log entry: **22.5** kV
